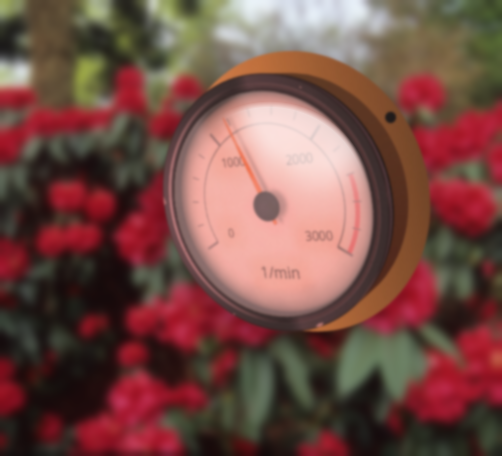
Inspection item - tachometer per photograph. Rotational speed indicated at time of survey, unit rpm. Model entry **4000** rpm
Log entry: **1200** rpm
